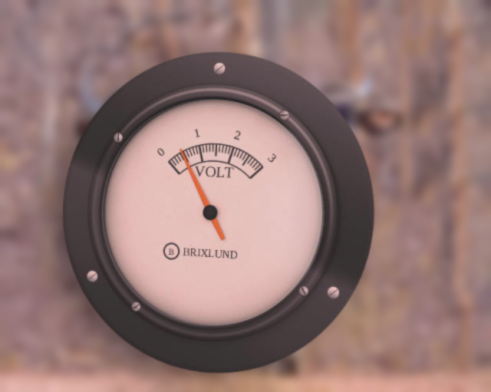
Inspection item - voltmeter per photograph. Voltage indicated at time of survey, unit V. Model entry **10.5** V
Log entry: **0.5** V
